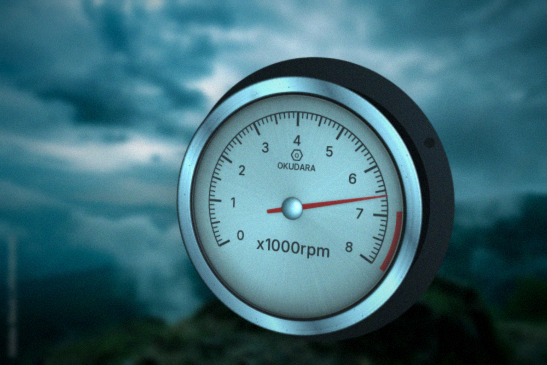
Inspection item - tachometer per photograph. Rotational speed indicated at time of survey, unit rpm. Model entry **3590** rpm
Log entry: **6600** rpm
